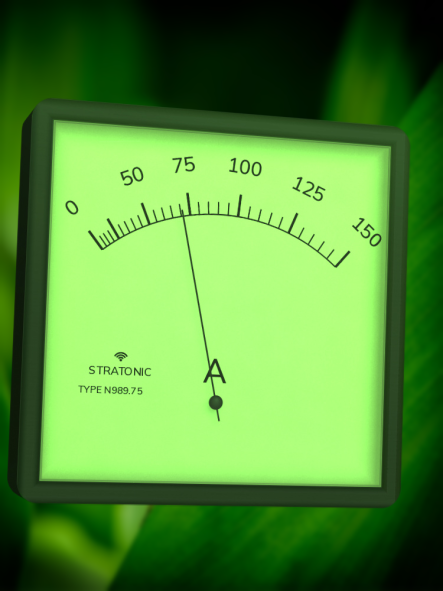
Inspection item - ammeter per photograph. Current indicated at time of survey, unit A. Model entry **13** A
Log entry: **70** A
